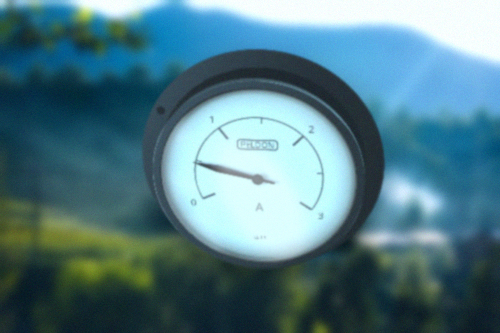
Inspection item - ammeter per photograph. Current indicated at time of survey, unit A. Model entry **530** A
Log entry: **0.5** A
